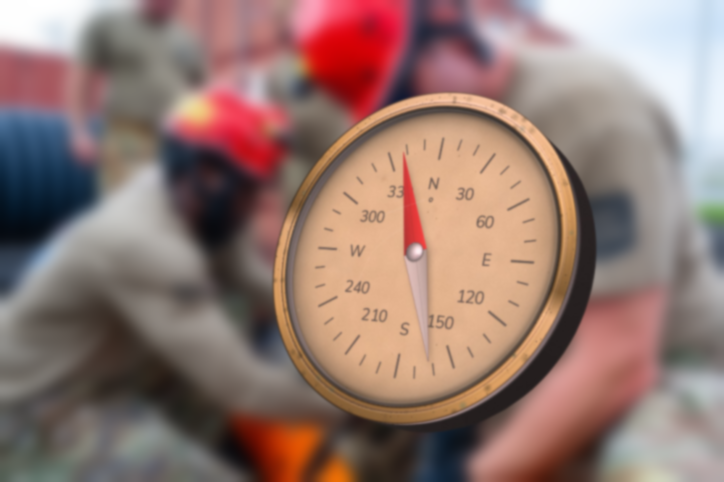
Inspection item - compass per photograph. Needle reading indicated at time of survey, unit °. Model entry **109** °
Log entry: **340** °
